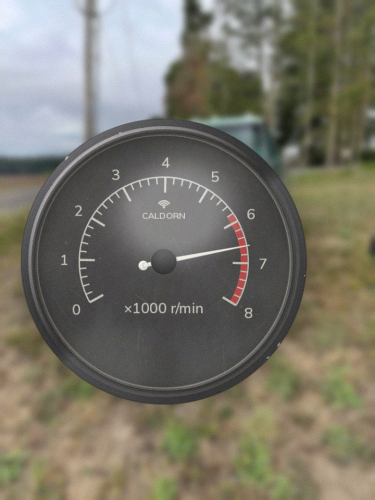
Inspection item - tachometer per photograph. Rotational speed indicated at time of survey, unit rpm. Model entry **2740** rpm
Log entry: **6600** rpm
